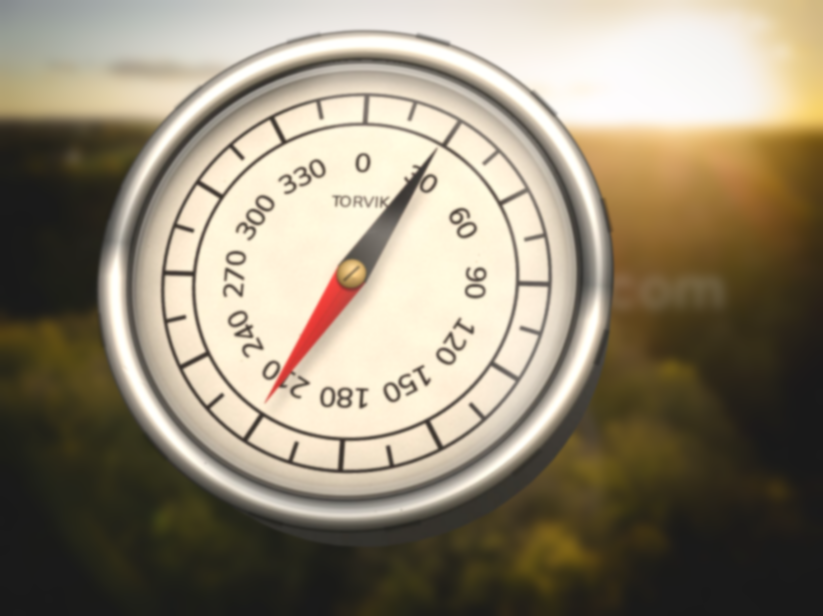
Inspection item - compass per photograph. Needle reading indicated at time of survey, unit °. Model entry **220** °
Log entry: **210** °
